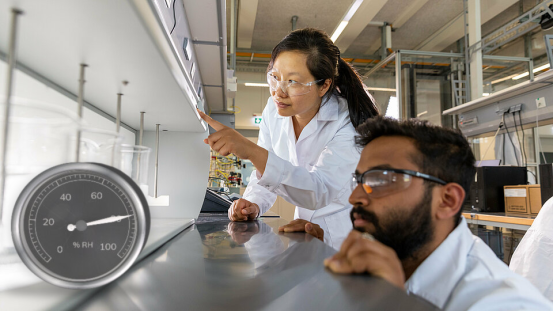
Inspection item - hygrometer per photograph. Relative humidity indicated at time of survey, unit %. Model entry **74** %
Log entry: **80** %
